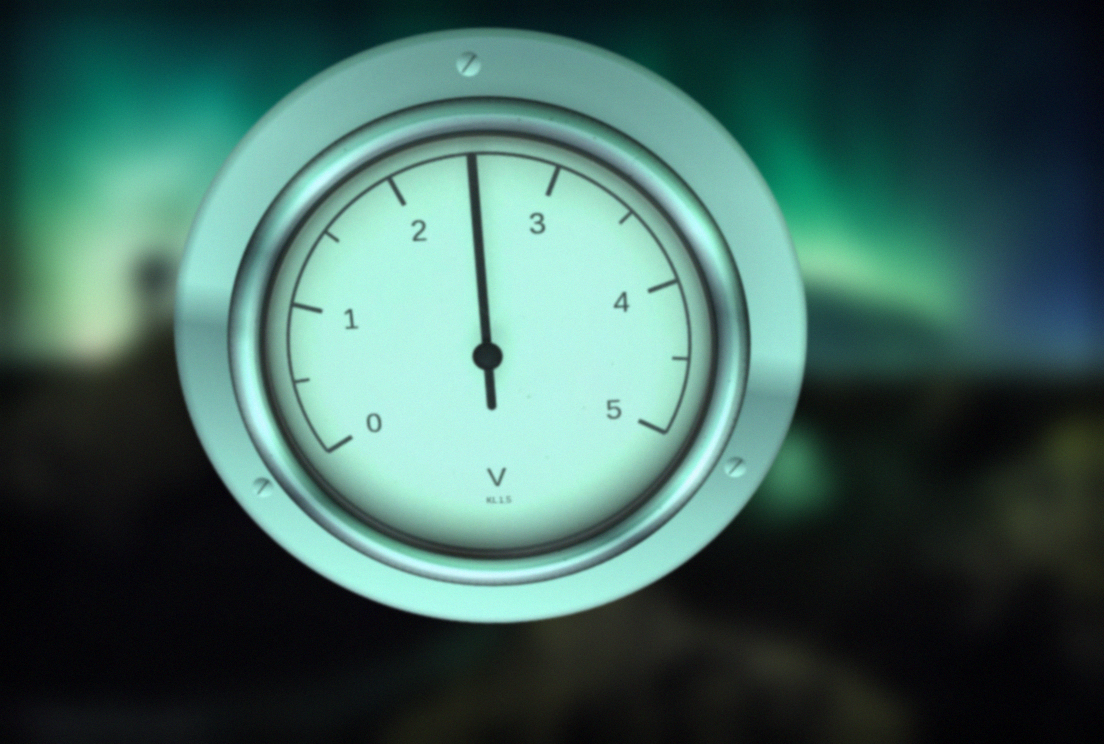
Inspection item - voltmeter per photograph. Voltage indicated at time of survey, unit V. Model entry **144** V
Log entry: **2.5** V
